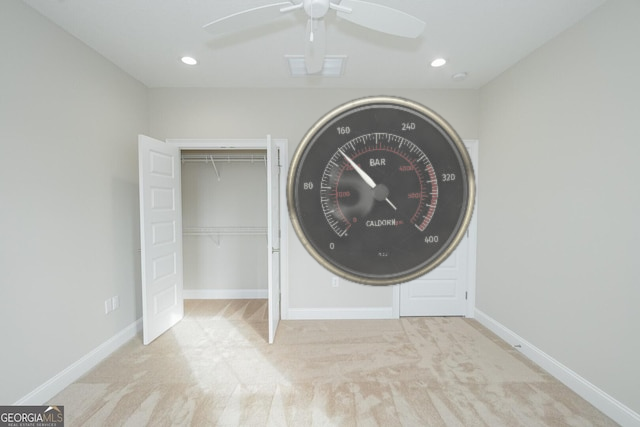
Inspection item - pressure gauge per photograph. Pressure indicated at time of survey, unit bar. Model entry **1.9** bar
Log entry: **140** bar
